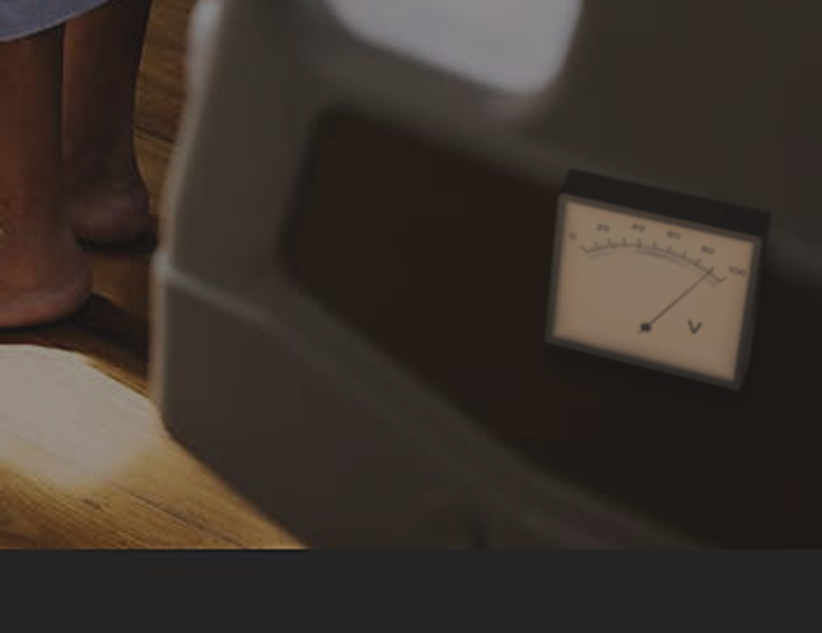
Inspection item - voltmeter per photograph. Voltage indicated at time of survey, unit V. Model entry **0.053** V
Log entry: **90** V
